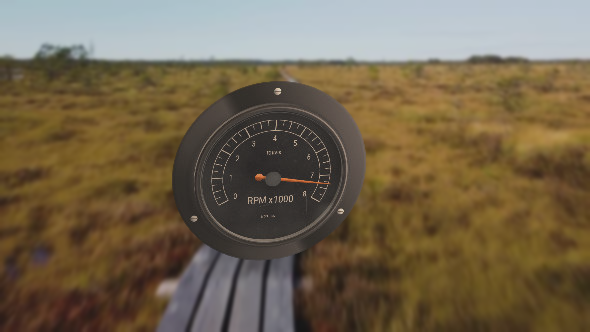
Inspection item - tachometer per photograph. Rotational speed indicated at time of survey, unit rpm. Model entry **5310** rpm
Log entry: **7250** rpm
